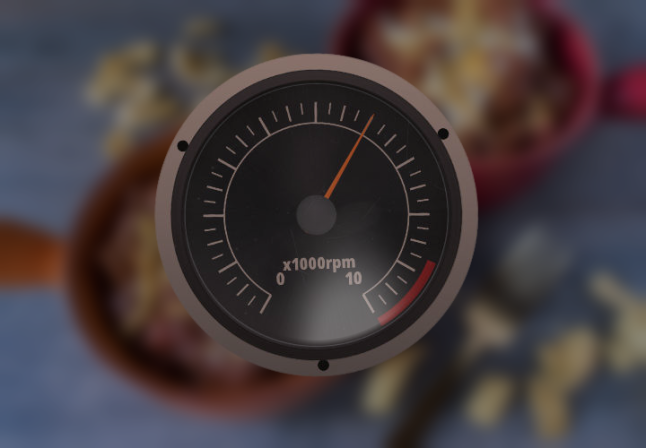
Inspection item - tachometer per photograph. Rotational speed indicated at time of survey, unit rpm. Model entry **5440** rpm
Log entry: **6000** rpm
